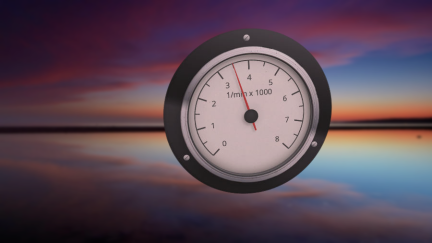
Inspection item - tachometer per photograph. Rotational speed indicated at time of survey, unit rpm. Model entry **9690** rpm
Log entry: **3500** rpm
